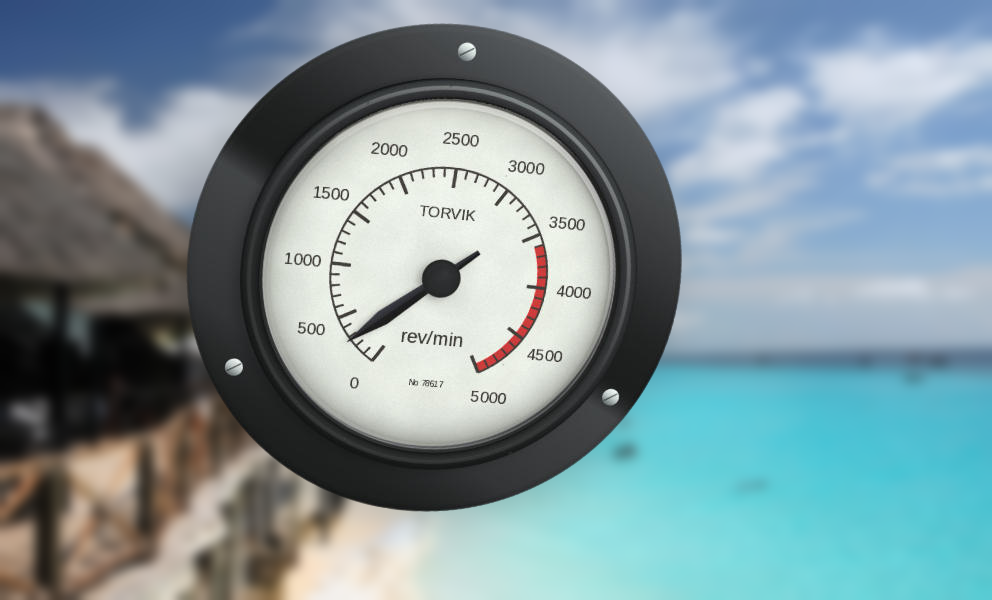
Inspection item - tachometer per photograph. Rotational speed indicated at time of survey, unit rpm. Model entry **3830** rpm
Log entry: **300** rpm
